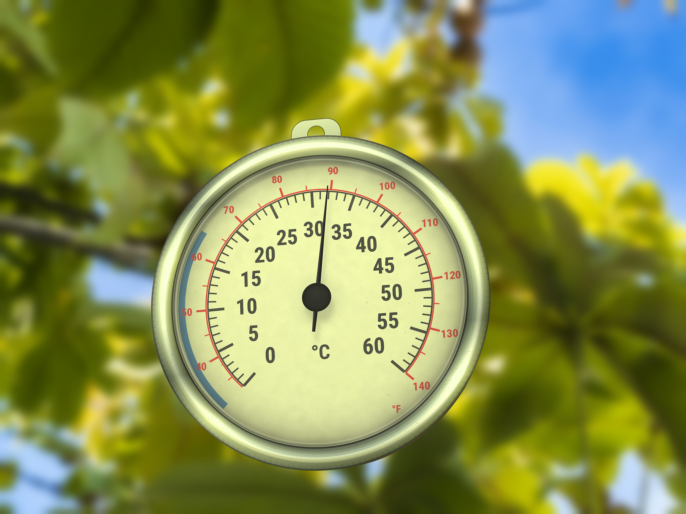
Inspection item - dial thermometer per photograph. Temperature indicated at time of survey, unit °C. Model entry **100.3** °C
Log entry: **32** °C
